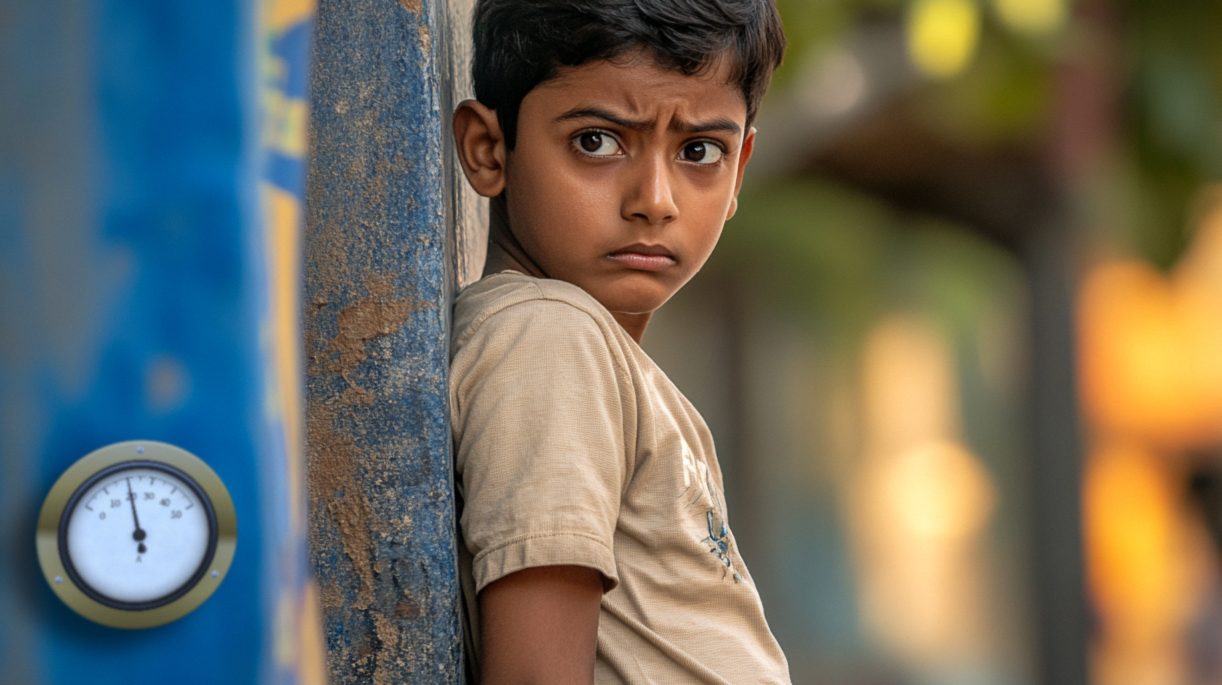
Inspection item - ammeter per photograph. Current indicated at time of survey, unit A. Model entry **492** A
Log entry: **20** A
